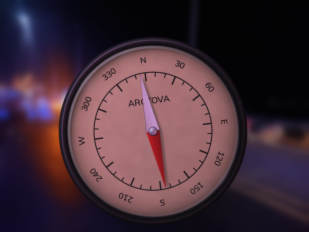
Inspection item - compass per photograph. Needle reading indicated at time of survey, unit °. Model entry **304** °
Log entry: **175** °
